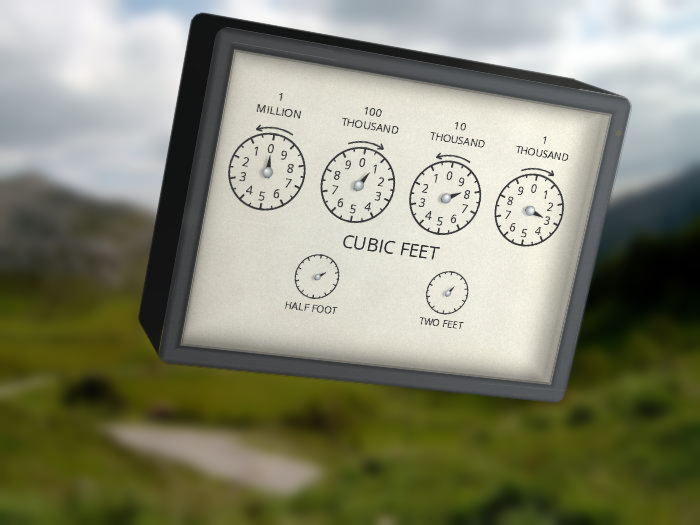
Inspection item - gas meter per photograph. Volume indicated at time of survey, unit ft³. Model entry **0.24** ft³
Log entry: **8300** ft³
